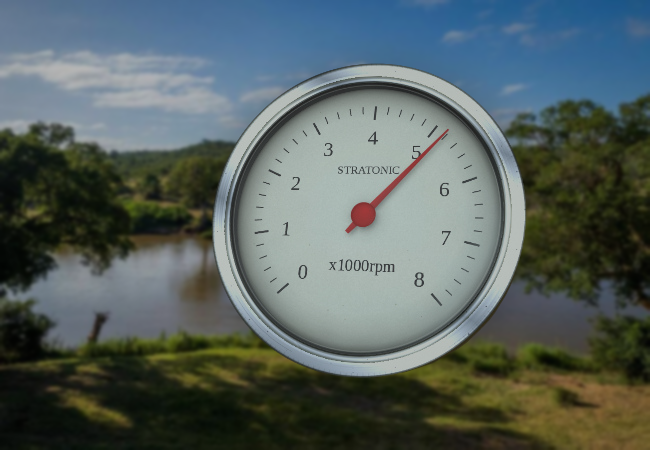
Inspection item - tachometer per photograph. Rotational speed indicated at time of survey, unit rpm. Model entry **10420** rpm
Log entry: **5200** rpm
